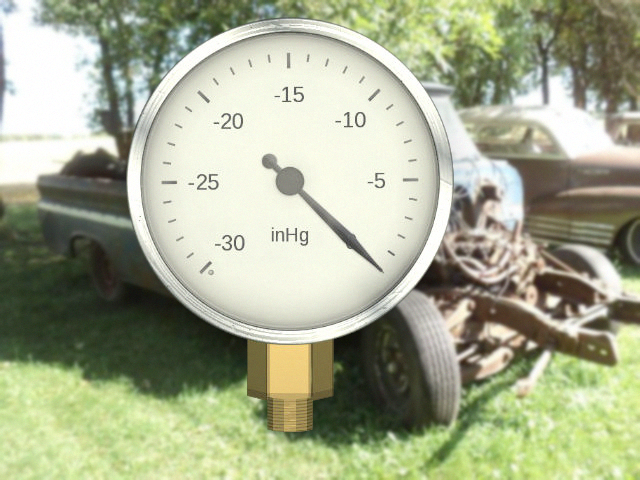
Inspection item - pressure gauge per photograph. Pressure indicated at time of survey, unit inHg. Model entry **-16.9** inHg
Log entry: **0** inHg
